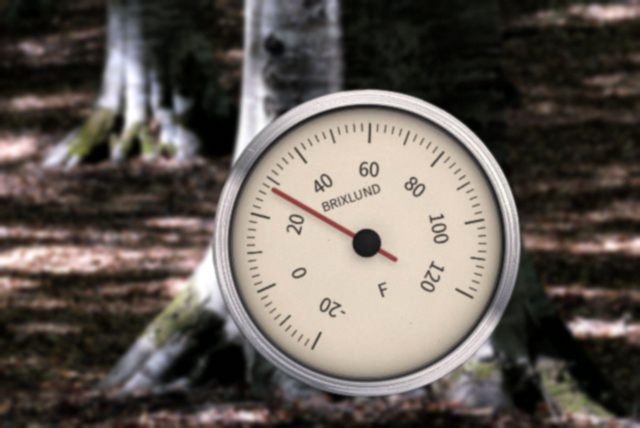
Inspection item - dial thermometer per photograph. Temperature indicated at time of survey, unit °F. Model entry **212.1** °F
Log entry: **28** °F
